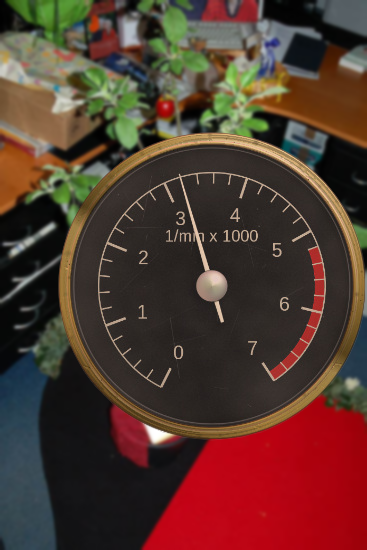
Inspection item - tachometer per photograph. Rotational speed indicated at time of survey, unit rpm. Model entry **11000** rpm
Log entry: **3200** rpm
